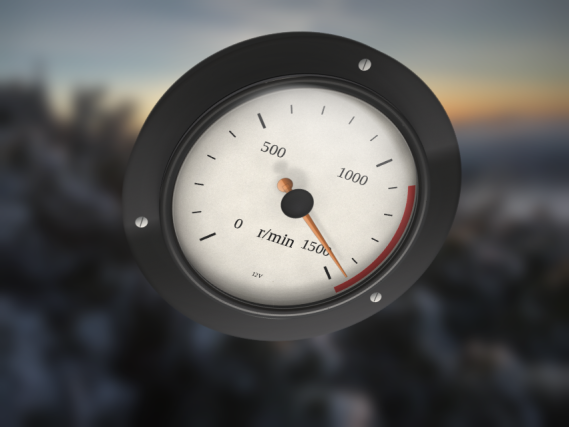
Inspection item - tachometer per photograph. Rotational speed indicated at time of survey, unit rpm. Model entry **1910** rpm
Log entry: **1450** rpm
